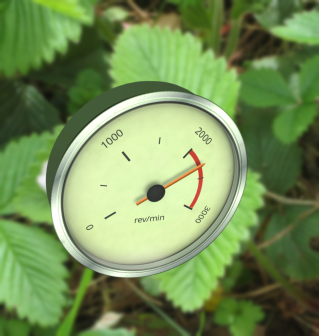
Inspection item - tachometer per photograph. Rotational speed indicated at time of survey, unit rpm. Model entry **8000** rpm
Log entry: **2250** rpm
